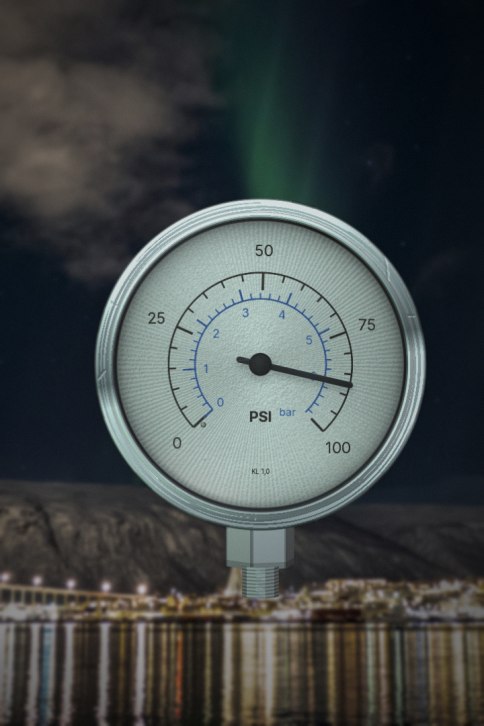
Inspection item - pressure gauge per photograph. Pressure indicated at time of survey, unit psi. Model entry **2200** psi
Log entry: **87.5** psi
